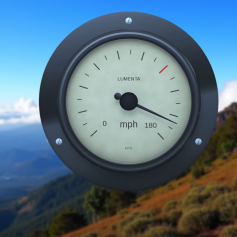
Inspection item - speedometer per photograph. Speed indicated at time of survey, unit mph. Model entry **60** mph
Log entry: **165** mph
